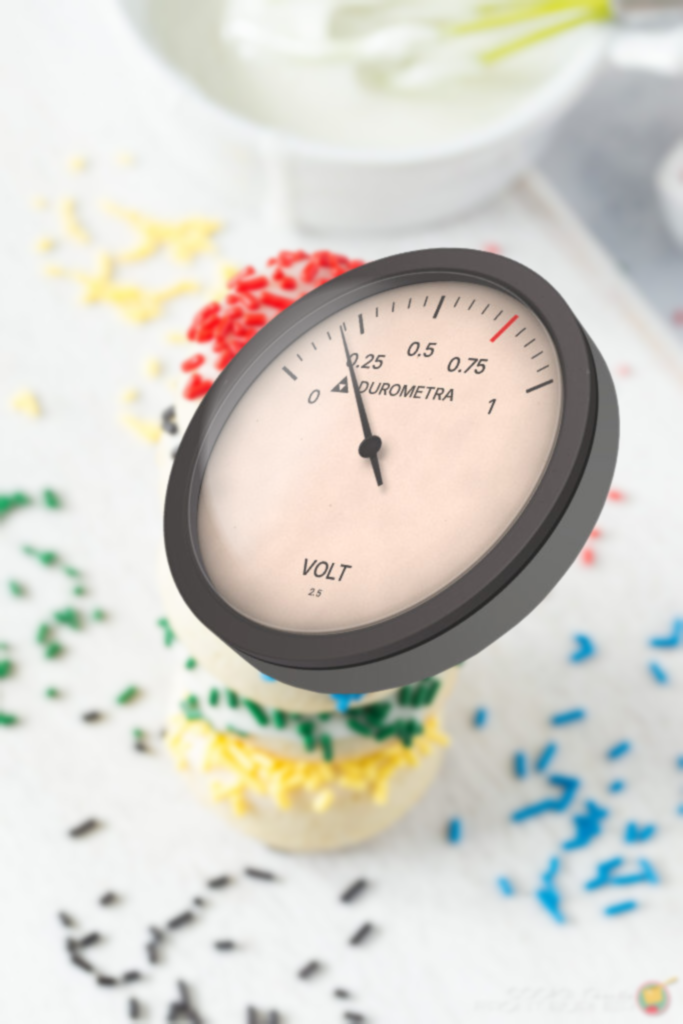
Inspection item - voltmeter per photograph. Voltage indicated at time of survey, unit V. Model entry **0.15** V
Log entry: **0.2** V
